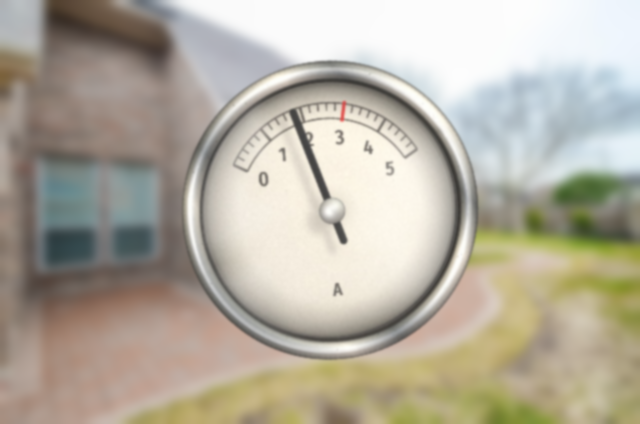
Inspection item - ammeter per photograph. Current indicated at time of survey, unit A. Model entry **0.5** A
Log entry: **1.8** A
